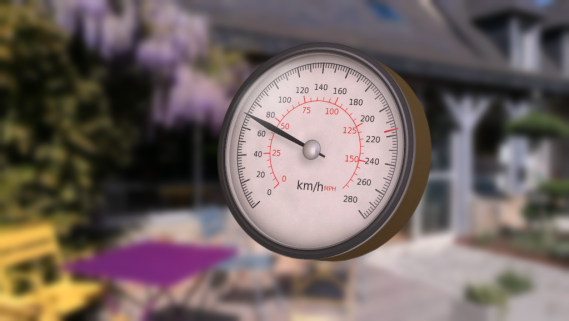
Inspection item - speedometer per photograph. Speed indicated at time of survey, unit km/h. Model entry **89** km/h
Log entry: **70** km/h
